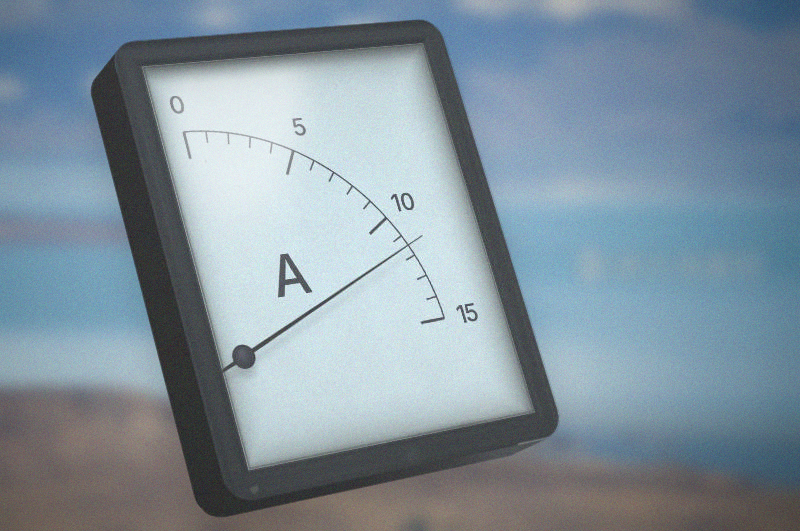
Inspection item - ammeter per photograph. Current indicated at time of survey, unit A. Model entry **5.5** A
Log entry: **11.5** A
